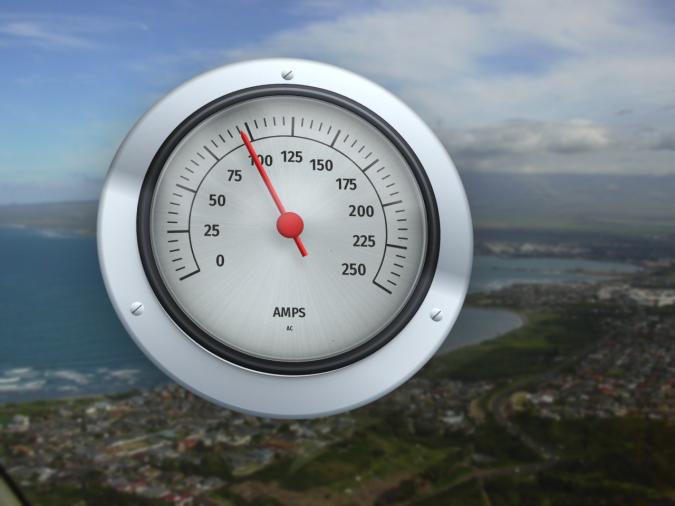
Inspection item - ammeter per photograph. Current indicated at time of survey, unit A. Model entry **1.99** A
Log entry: **95** A
